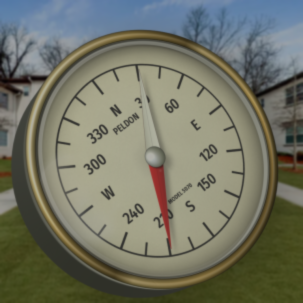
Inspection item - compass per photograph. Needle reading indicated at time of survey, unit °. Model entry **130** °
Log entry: **210** °
